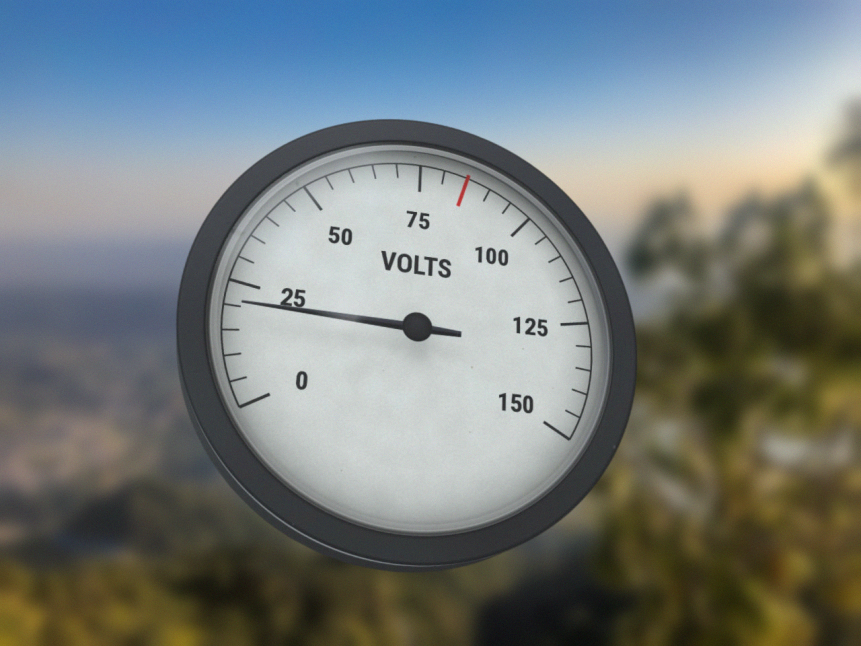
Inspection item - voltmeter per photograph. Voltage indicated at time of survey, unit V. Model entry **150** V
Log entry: **20** V
